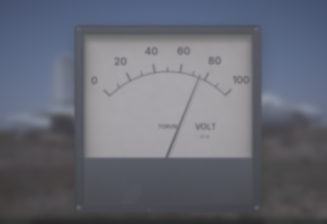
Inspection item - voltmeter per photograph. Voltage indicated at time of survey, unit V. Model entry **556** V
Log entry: **75** V
